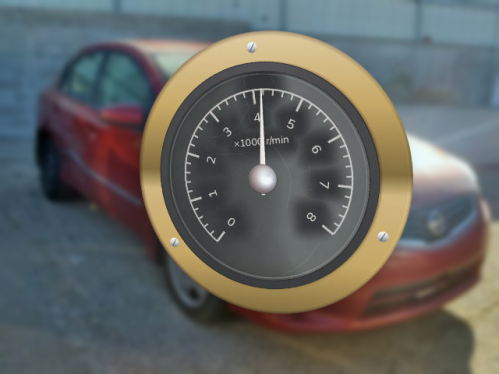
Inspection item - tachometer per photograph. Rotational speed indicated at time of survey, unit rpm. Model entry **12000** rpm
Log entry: **4200** rpm
